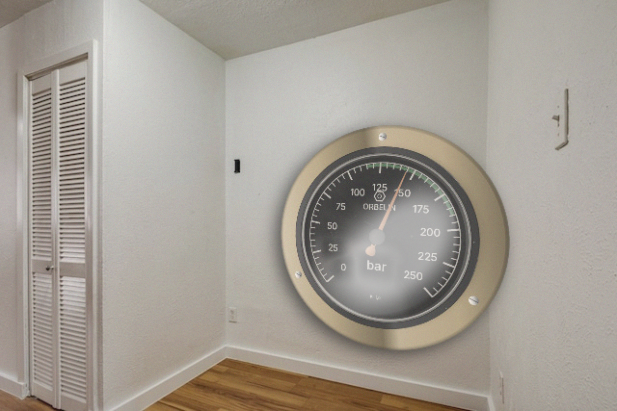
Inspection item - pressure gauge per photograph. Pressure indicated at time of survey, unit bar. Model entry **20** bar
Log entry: **145** bar
